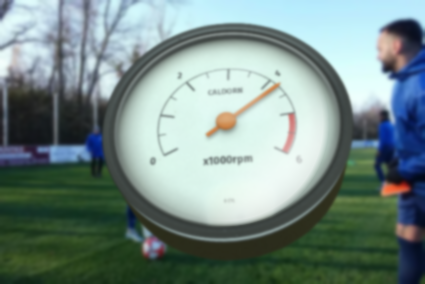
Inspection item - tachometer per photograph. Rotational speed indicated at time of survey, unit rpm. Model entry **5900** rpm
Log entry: **4250** rpm
